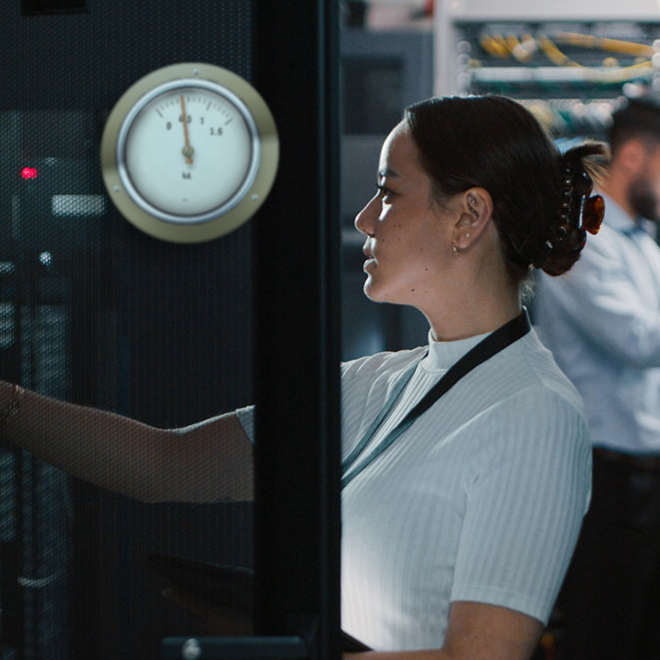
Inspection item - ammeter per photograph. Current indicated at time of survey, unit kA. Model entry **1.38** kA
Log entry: **0.5** kA
